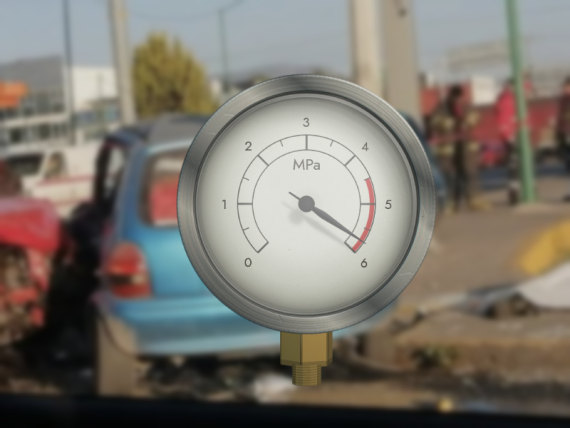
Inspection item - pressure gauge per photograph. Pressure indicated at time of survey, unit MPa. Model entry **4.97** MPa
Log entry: **5.75** MPa
